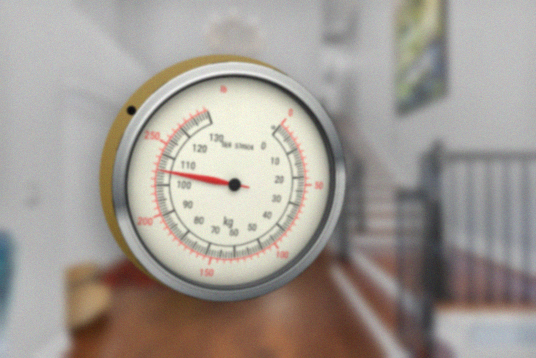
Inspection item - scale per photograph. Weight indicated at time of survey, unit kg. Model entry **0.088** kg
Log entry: **105** kg
